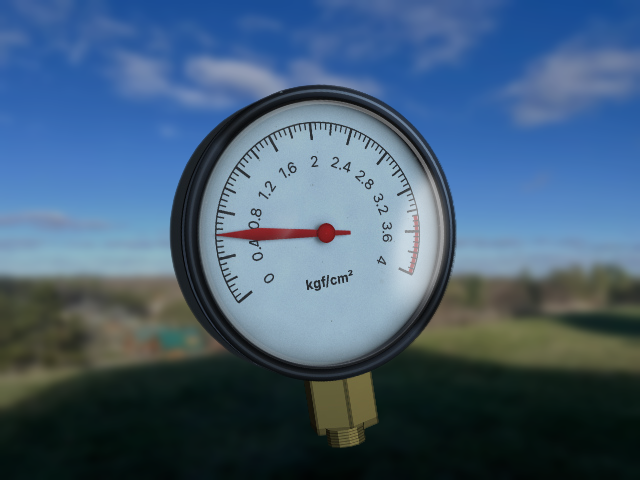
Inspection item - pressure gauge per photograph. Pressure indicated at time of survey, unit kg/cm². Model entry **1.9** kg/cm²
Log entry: **0.6** kg/cm²
